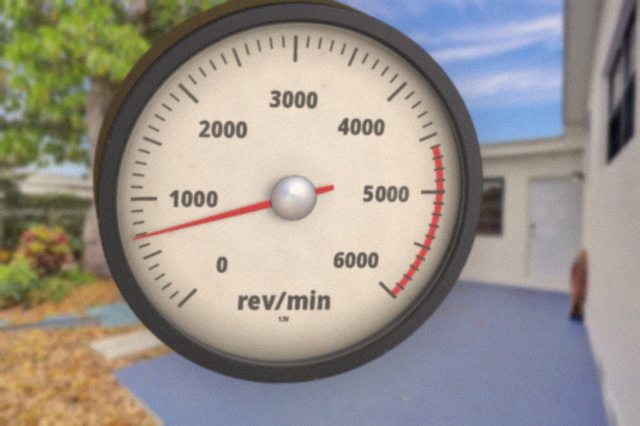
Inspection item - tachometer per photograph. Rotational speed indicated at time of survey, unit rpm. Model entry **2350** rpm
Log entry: **700** rpm
